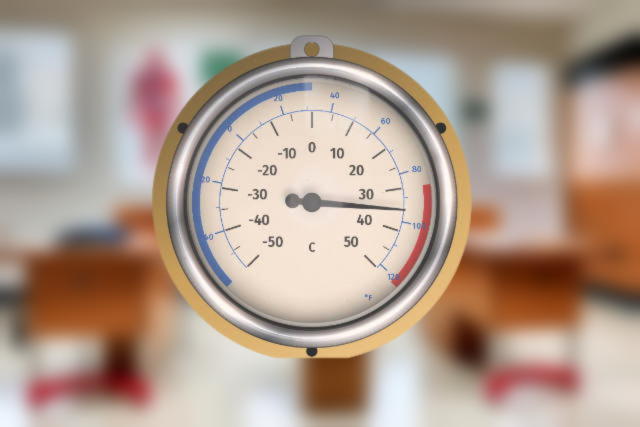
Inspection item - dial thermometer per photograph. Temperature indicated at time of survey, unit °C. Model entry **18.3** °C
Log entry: **35** °C
